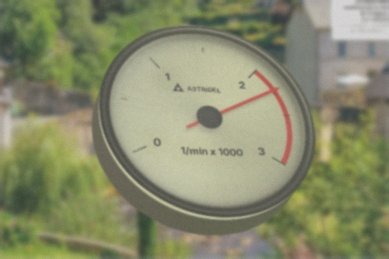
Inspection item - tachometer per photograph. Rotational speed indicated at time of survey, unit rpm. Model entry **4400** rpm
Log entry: **2250** rpm
